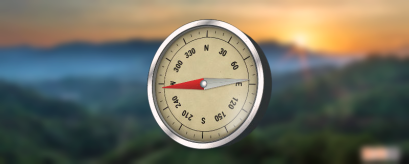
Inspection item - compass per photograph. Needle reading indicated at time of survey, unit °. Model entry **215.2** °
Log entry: **265** °
